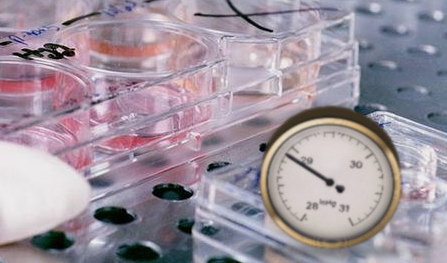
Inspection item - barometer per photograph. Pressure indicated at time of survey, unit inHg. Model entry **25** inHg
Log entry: **28.9** inHg
